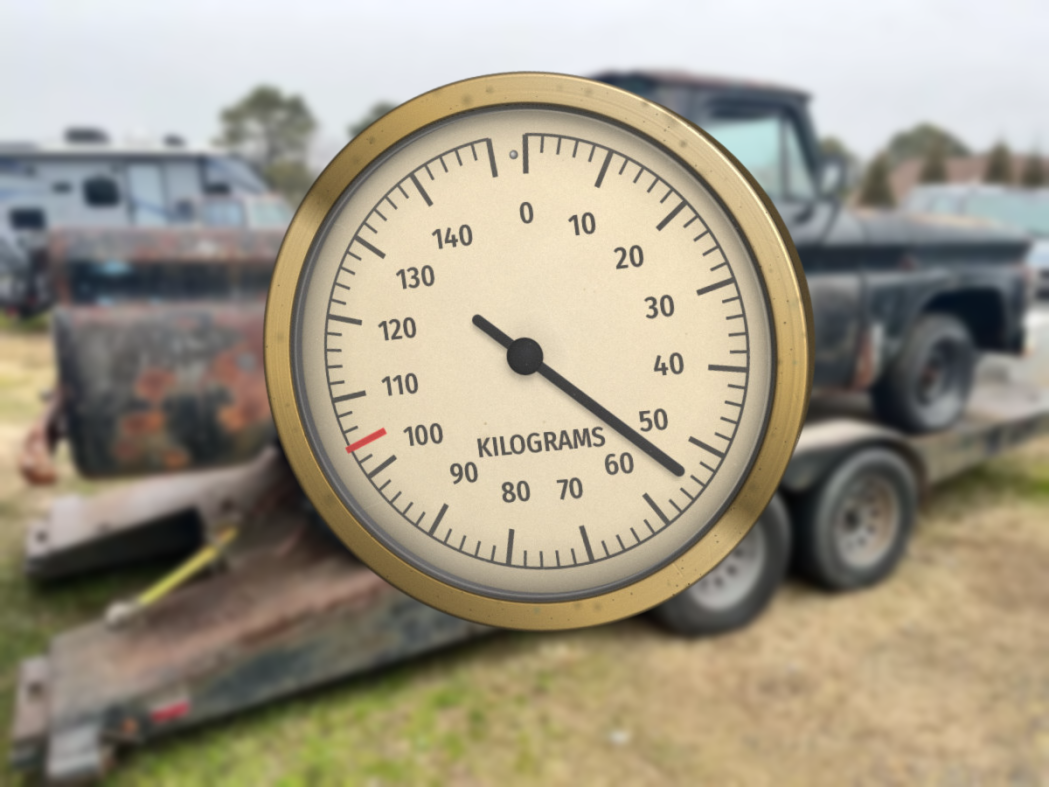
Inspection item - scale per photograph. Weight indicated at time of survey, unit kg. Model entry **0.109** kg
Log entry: **54** kg
